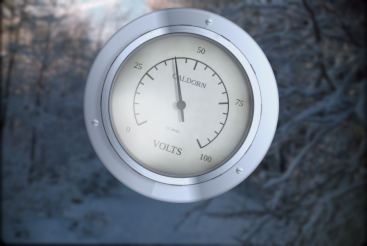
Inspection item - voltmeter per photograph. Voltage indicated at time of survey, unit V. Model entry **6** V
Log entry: **40** V
